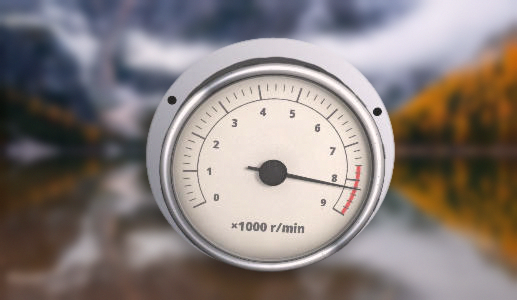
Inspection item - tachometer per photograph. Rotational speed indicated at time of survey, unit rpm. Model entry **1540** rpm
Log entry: **8200** rpm
